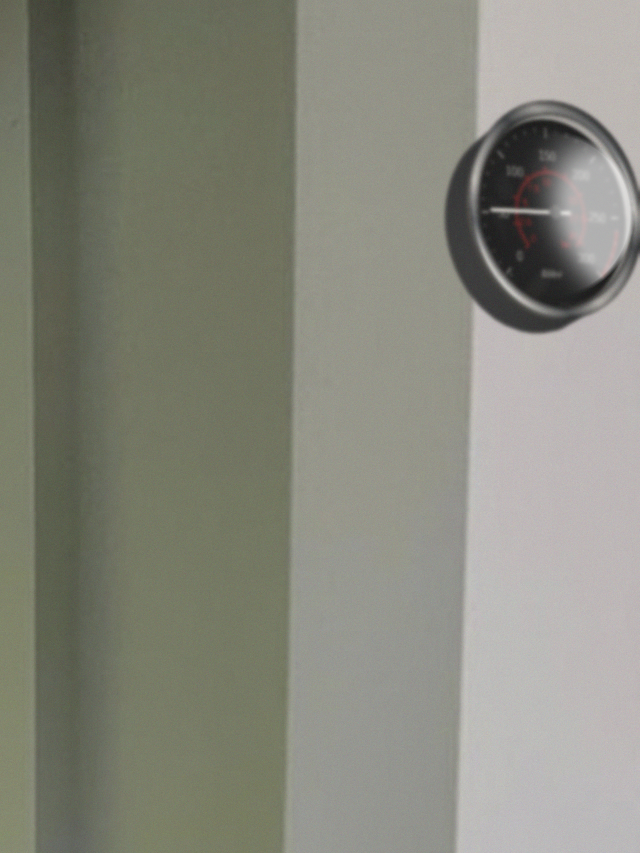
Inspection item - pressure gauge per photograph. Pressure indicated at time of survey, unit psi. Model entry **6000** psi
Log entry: **50** psi
